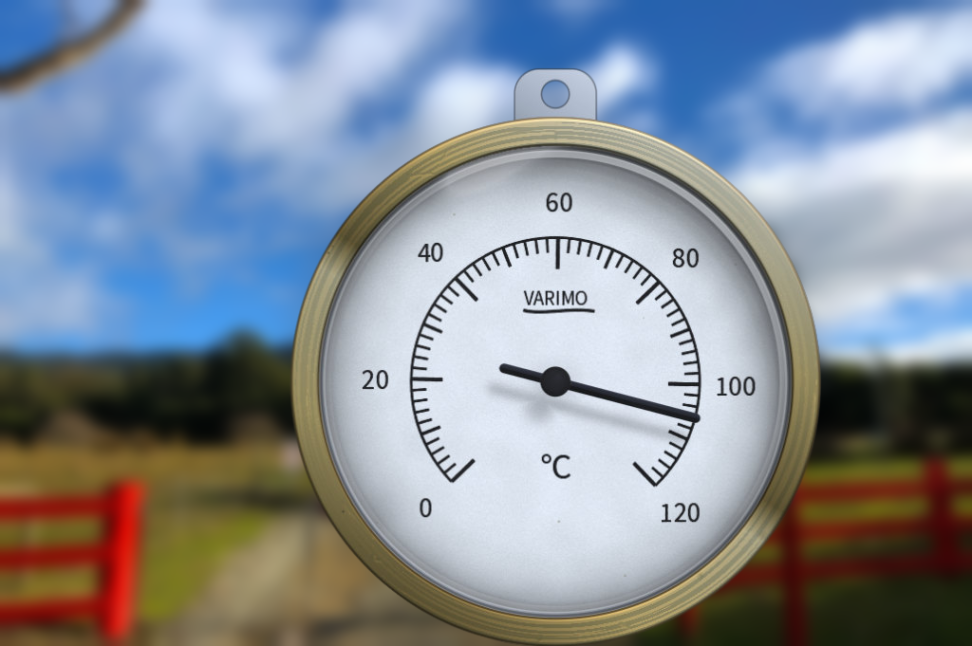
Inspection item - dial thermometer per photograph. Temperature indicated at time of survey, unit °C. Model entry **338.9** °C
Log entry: **106** °C
